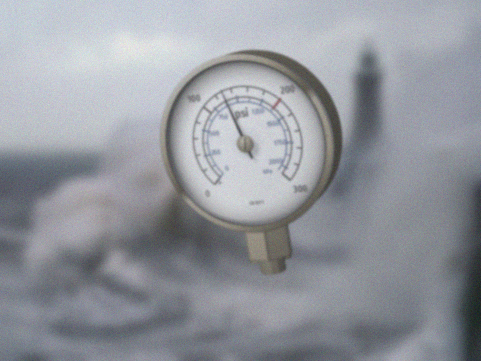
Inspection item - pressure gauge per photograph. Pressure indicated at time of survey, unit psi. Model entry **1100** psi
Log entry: **130** psi
